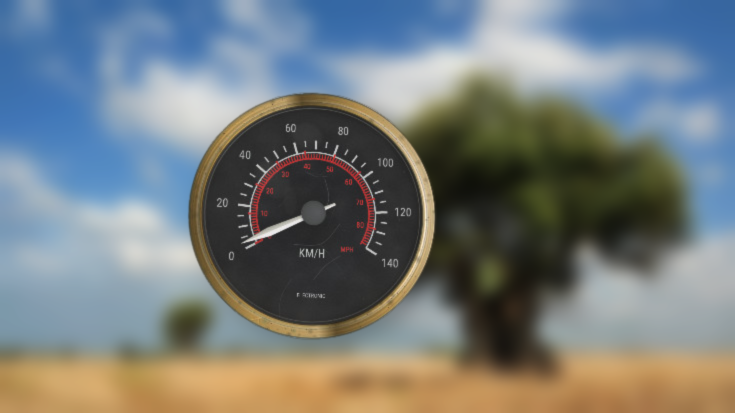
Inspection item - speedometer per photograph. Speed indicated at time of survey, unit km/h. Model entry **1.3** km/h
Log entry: **2.5** km/h
